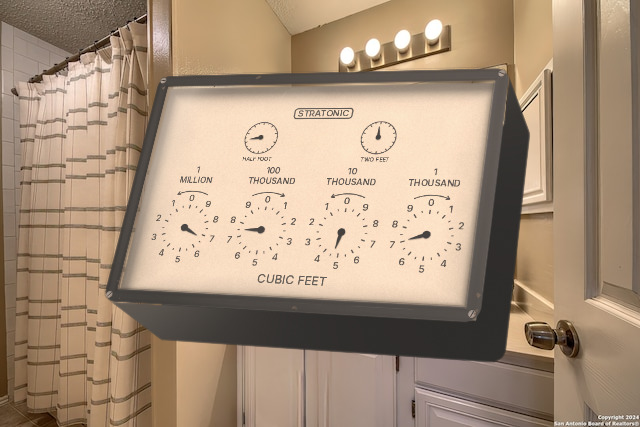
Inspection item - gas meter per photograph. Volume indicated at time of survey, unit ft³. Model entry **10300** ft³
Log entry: **674700** ft³
